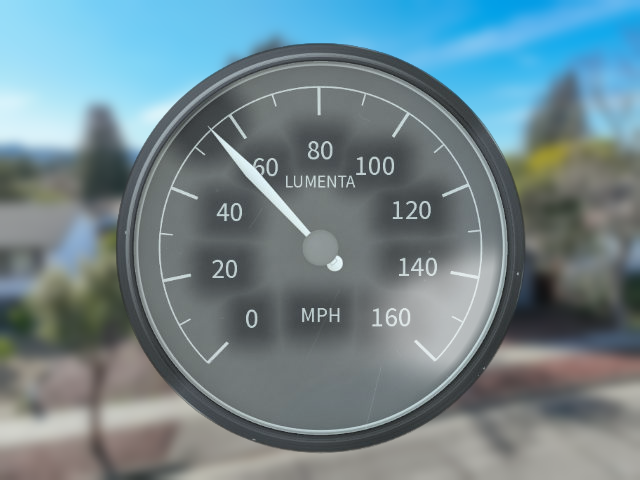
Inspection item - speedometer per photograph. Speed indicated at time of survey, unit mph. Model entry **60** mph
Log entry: **55** mph
